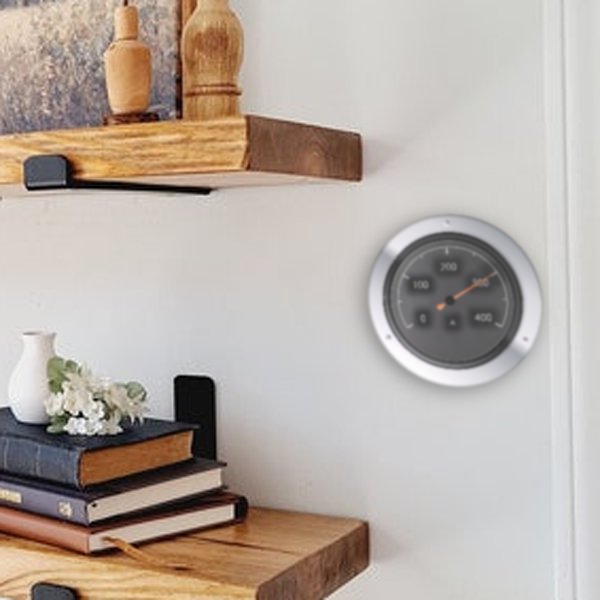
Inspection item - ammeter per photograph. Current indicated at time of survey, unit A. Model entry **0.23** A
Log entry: **300** A
